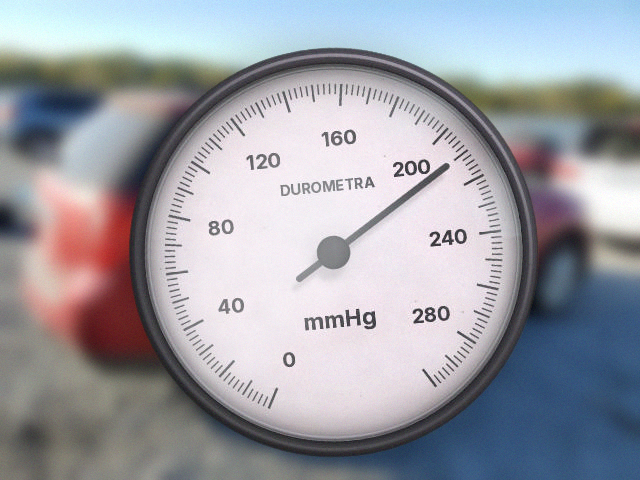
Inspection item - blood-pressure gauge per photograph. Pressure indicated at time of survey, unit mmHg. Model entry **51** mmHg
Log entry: **210** mmHg
